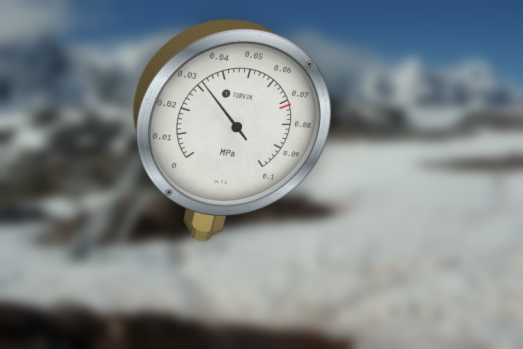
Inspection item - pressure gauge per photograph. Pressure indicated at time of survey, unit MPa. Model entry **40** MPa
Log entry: **0.032** MPa
